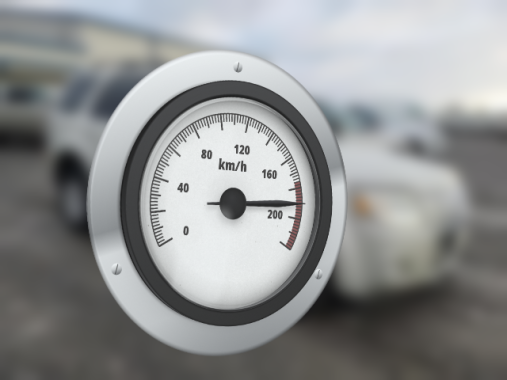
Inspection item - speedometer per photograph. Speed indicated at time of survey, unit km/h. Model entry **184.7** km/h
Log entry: **190** km/h
